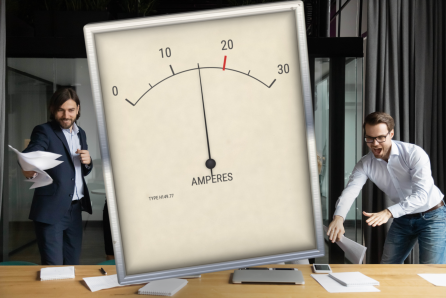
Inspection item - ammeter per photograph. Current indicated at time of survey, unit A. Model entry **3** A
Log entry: **15** A
